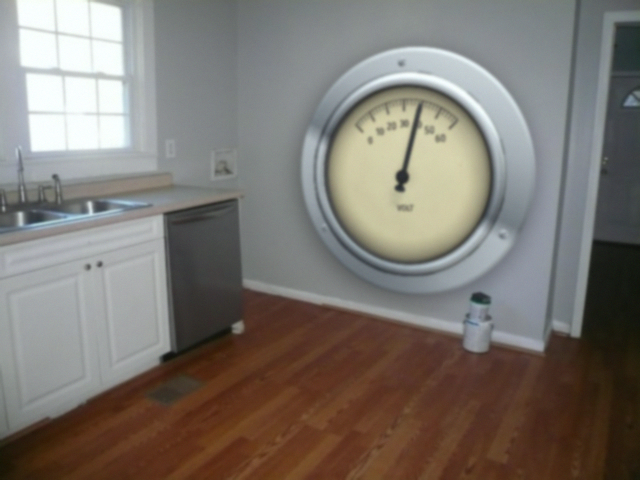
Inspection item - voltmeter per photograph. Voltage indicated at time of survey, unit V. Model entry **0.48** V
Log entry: **40** V
